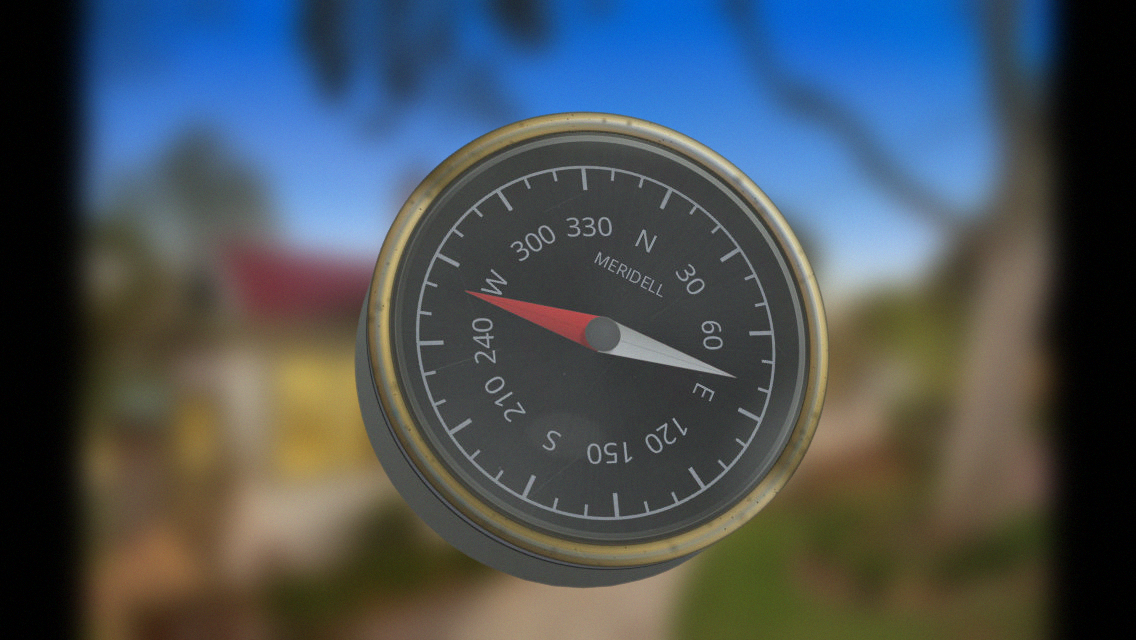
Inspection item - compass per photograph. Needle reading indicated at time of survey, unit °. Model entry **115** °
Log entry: **260** °
